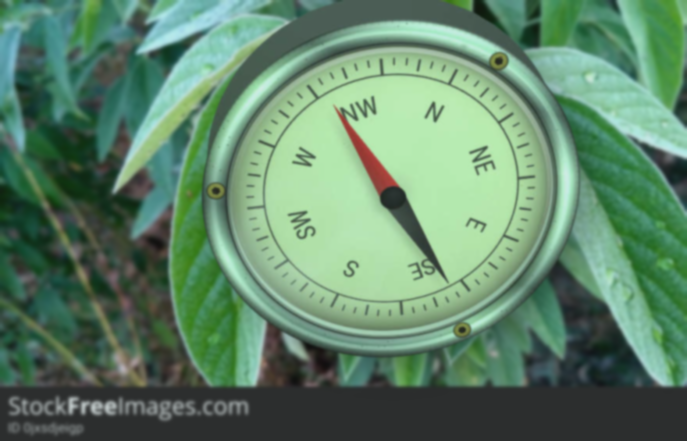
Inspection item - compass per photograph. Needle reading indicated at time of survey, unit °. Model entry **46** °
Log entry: **305** °
